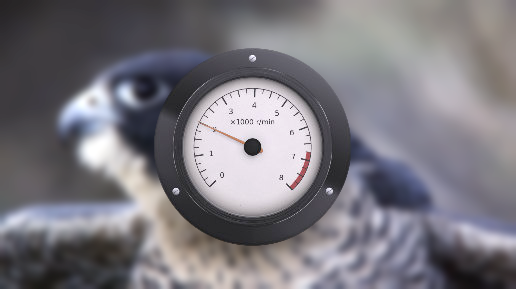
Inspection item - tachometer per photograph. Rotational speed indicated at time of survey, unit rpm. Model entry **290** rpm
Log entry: **2000** rpm
